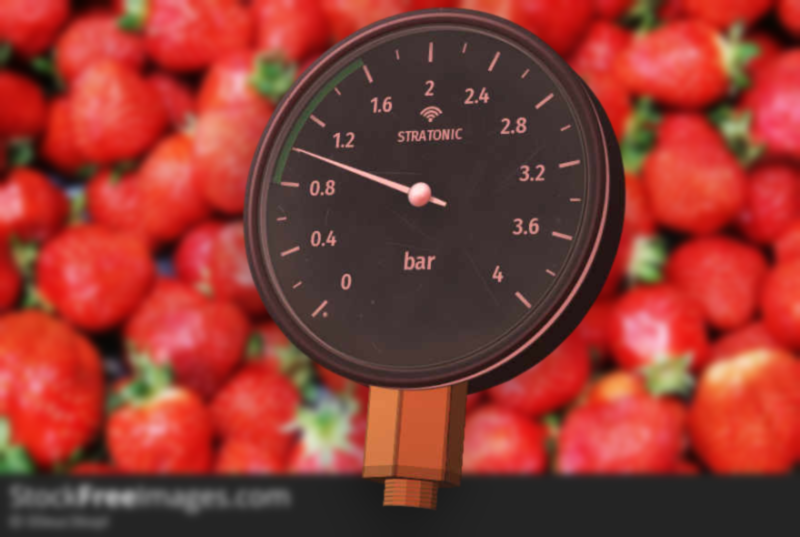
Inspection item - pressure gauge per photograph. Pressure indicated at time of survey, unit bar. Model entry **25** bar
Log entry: **1** bar
